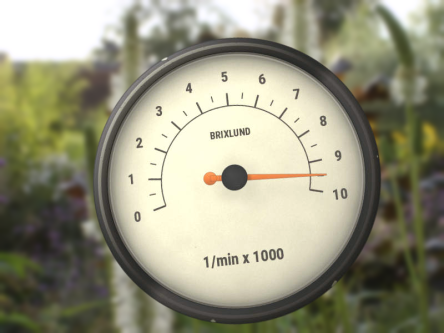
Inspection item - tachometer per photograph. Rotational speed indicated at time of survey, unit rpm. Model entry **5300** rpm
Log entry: **9500** rpm
